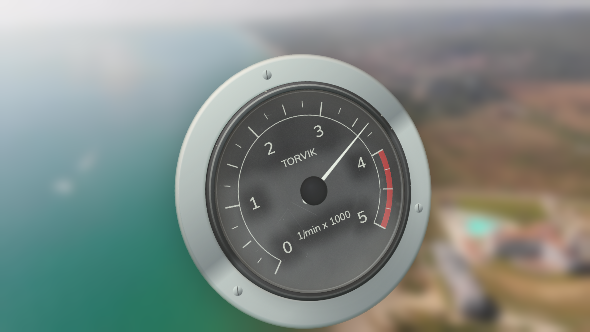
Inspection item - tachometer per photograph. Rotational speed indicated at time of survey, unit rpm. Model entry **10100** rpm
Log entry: **3625** rpm
